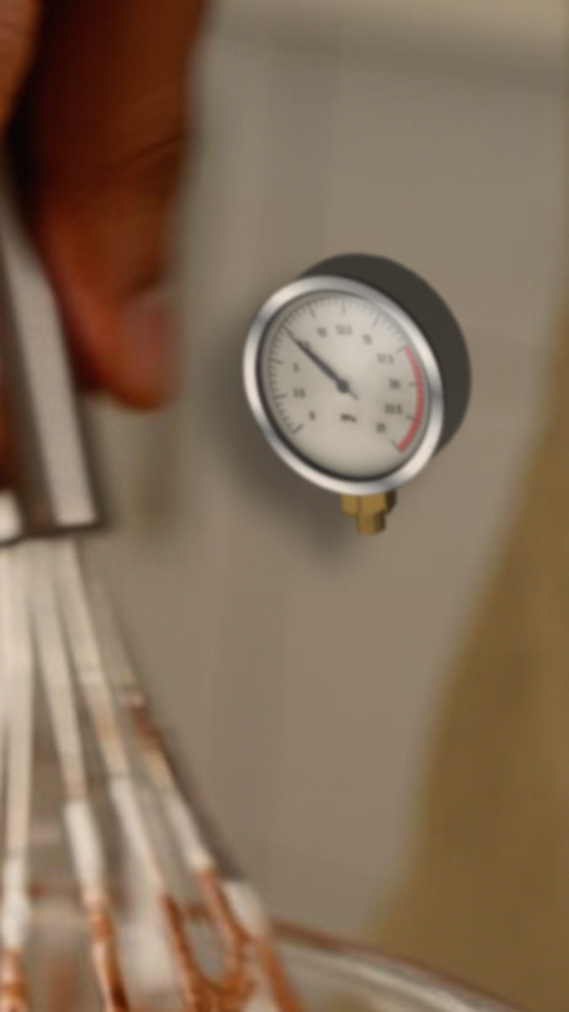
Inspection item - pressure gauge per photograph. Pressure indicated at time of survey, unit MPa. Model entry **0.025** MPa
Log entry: **7.5** MPa
